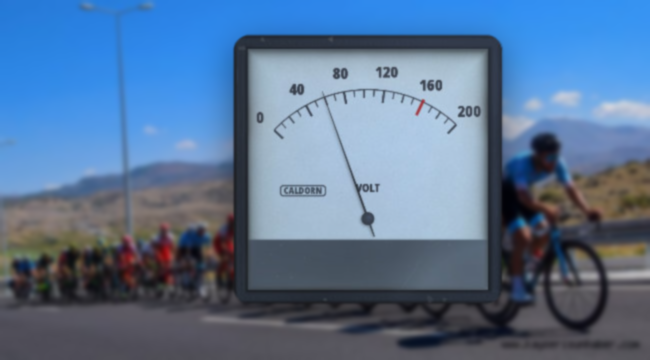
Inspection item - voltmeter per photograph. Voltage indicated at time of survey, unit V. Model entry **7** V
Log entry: **60** V
